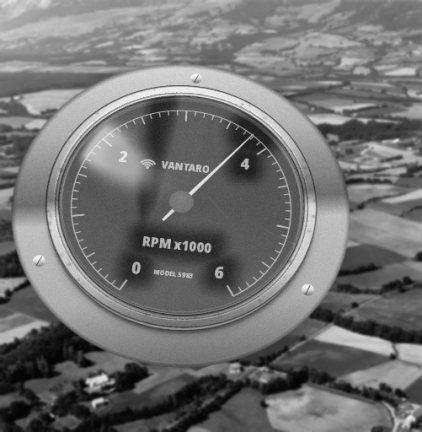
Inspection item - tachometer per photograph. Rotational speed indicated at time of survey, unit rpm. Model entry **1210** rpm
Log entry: **3800** rpm
